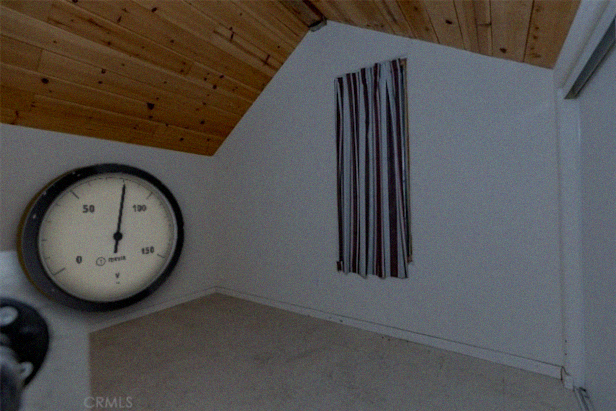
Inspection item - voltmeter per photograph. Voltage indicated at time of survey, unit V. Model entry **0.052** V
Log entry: **80** V
